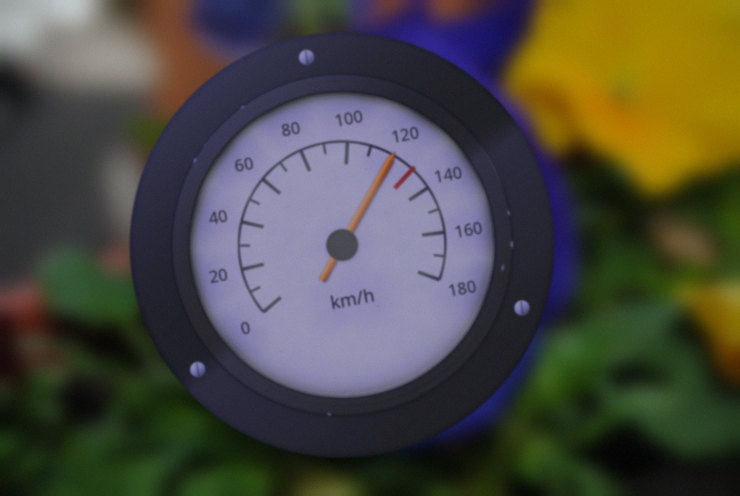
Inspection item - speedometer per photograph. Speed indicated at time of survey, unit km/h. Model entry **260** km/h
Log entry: **120** km/h
